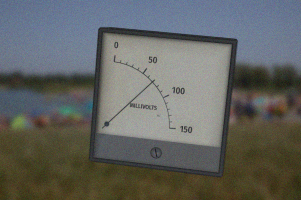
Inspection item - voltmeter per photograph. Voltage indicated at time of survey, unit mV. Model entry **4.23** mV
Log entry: **70** mV
